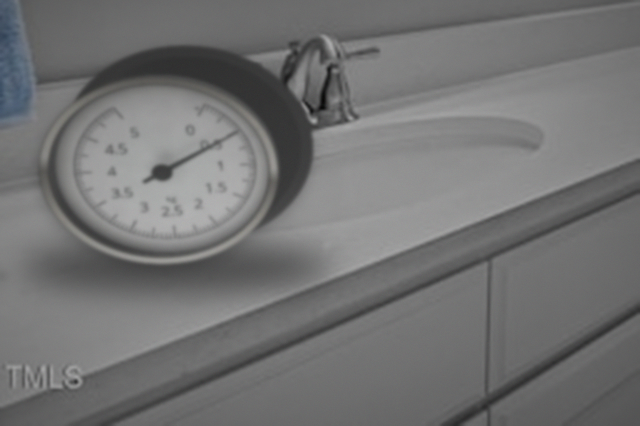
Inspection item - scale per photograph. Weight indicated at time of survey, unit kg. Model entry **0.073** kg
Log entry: **0.5** kg
